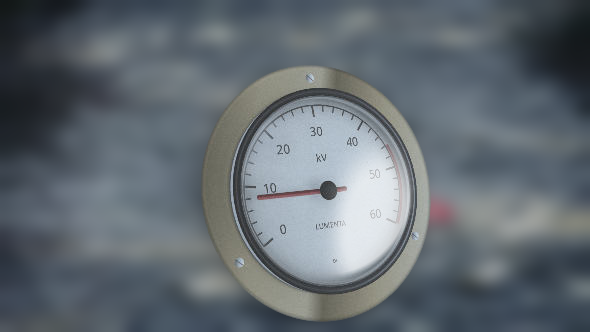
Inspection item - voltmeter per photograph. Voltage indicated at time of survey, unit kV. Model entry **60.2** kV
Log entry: **8** kV
